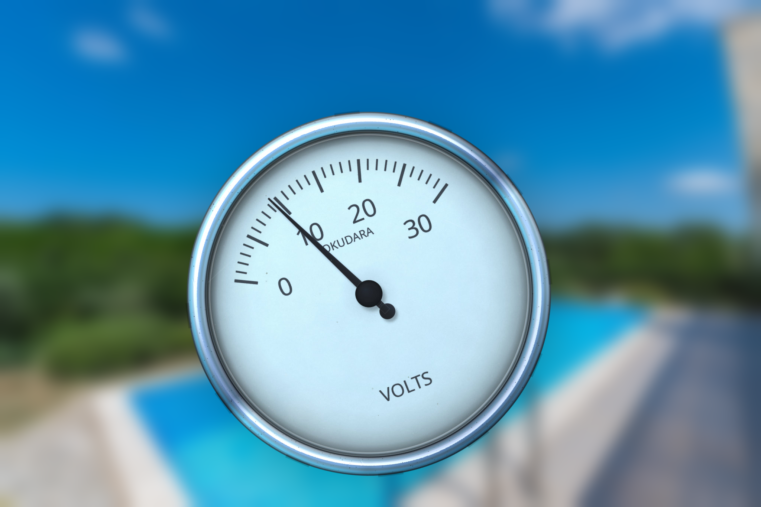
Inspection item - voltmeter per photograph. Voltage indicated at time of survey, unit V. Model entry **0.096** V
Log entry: **9.5** V
